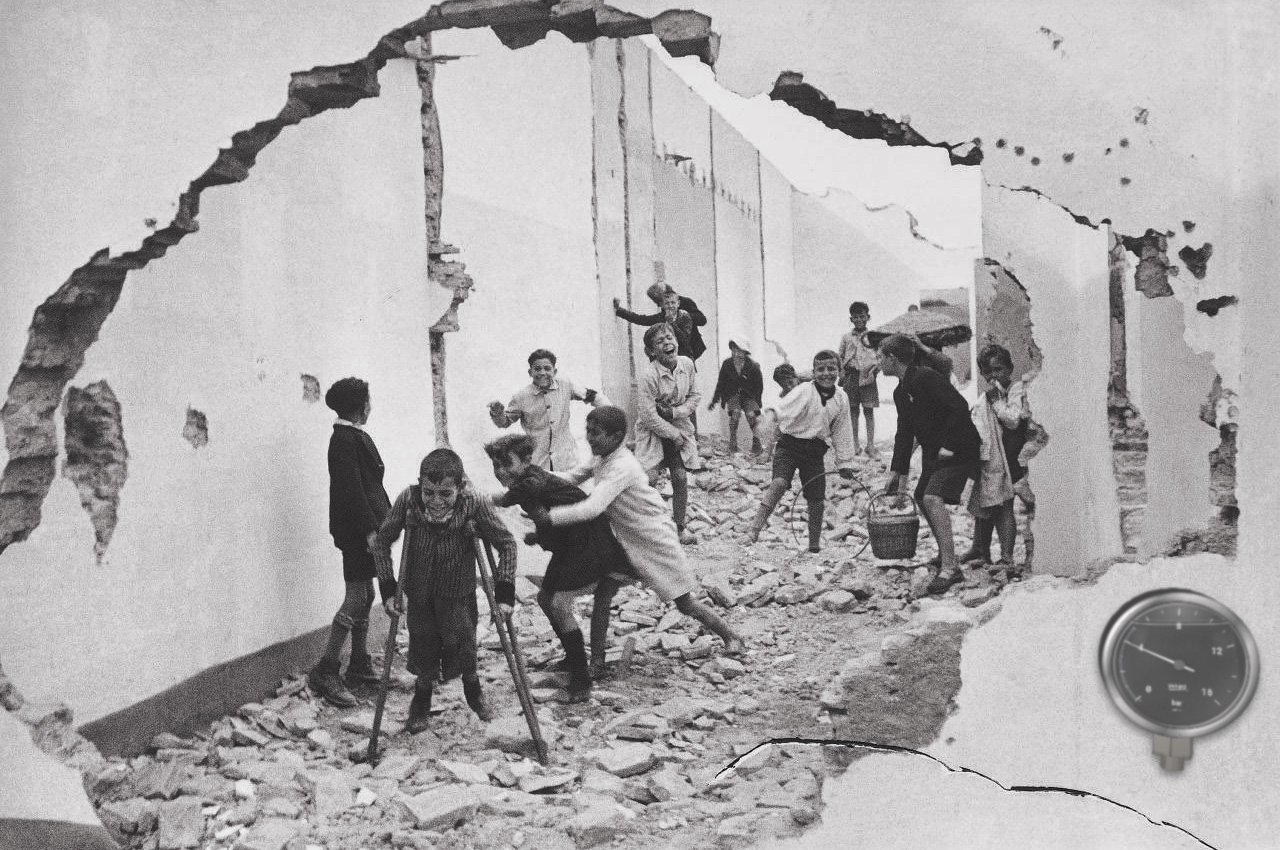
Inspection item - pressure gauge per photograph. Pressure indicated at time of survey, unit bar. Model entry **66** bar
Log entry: **4** bar
